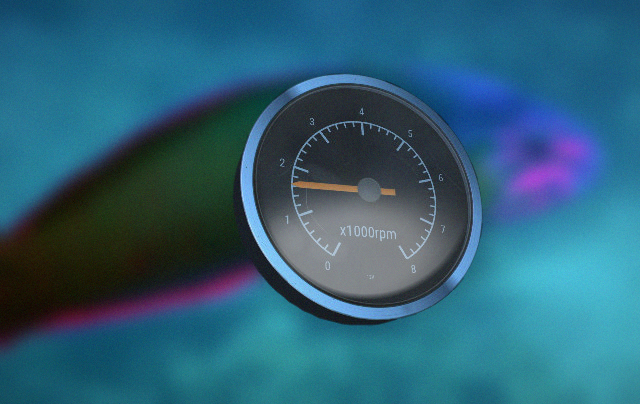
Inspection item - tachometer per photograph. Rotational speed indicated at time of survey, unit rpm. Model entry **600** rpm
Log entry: **1600** rpm
